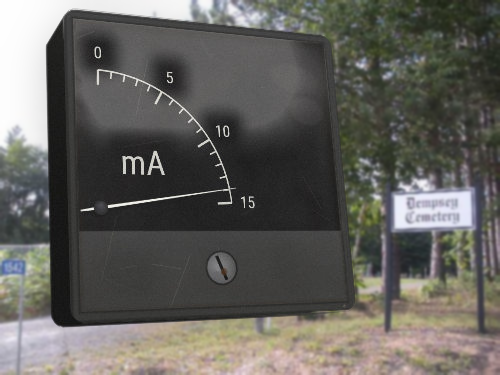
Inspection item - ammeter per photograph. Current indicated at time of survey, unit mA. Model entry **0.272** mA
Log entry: **14** mA
